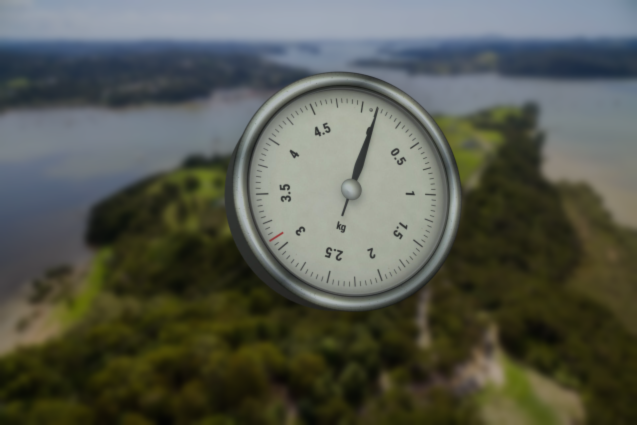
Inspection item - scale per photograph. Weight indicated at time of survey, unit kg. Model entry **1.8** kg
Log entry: **0** kg
